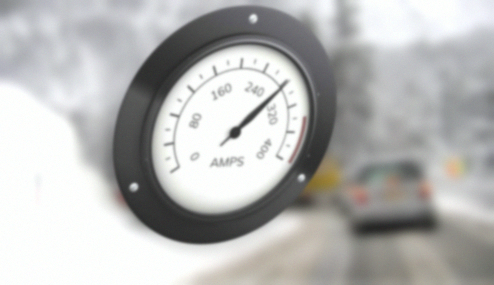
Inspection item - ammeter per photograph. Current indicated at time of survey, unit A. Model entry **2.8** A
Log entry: **280** A
